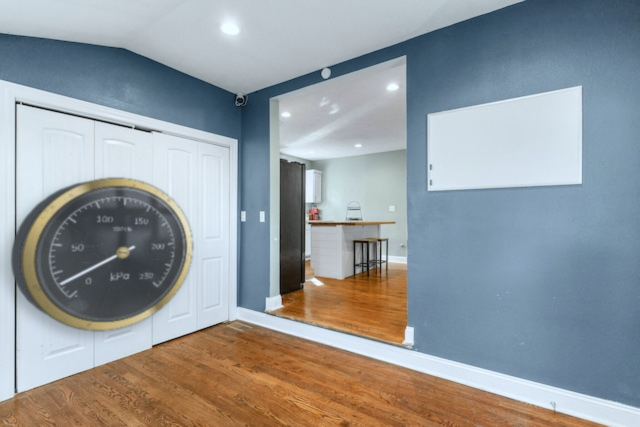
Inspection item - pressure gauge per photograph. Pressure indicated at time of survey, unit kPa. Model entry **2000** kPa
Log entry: **15** kPa
